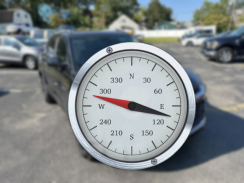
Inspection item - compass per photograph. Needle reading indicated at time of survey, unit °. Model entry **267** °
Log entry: **285** °
